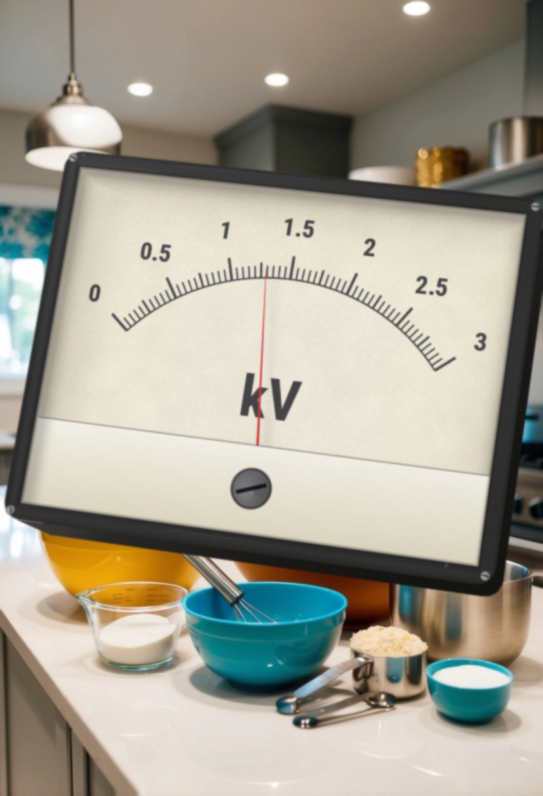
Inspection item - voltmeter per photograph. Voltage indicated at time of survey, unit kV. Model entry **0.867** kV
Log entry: **1.3** kV
